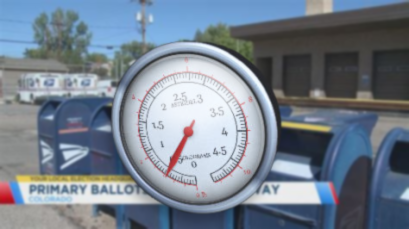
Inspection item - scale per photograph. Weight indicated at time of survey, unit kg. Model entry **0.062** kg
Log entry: **0.5** kg
